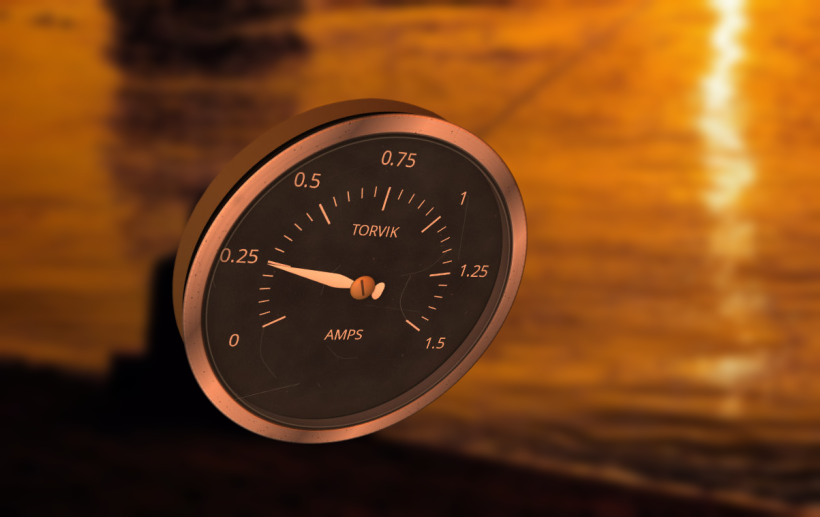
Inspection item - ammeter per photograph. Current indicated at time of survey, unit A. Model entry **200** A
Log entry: **0.25** A
